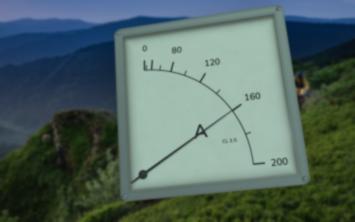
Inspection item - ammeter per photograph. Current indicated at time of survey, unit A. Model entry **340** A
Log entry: **160** A
